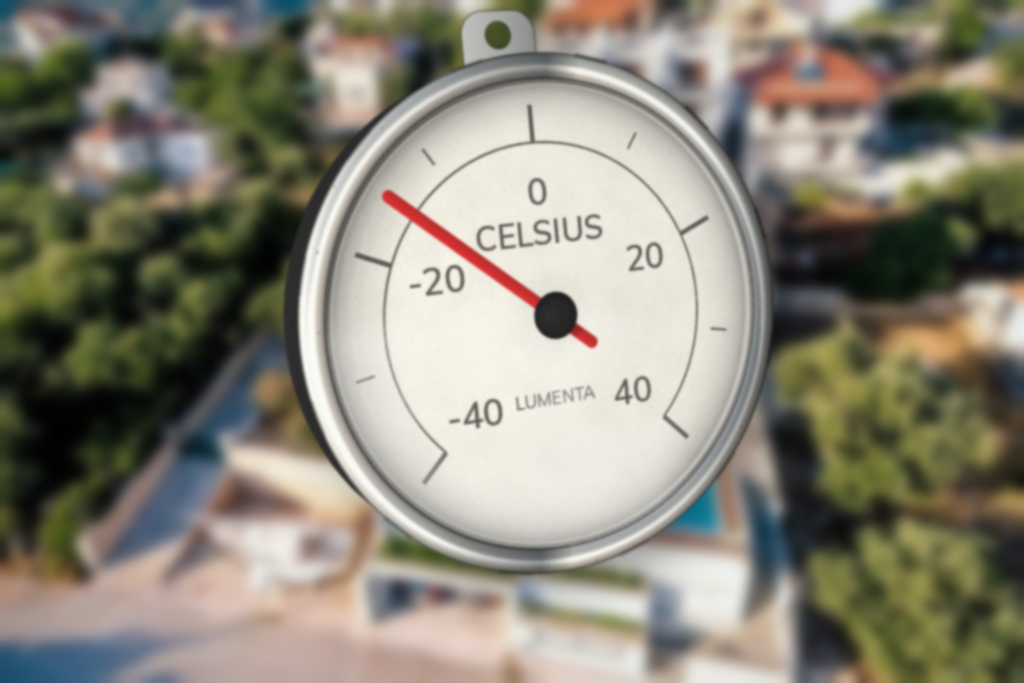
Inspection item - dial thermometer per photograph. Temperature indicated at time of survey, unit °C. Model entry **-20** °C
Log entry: **-15** °C
